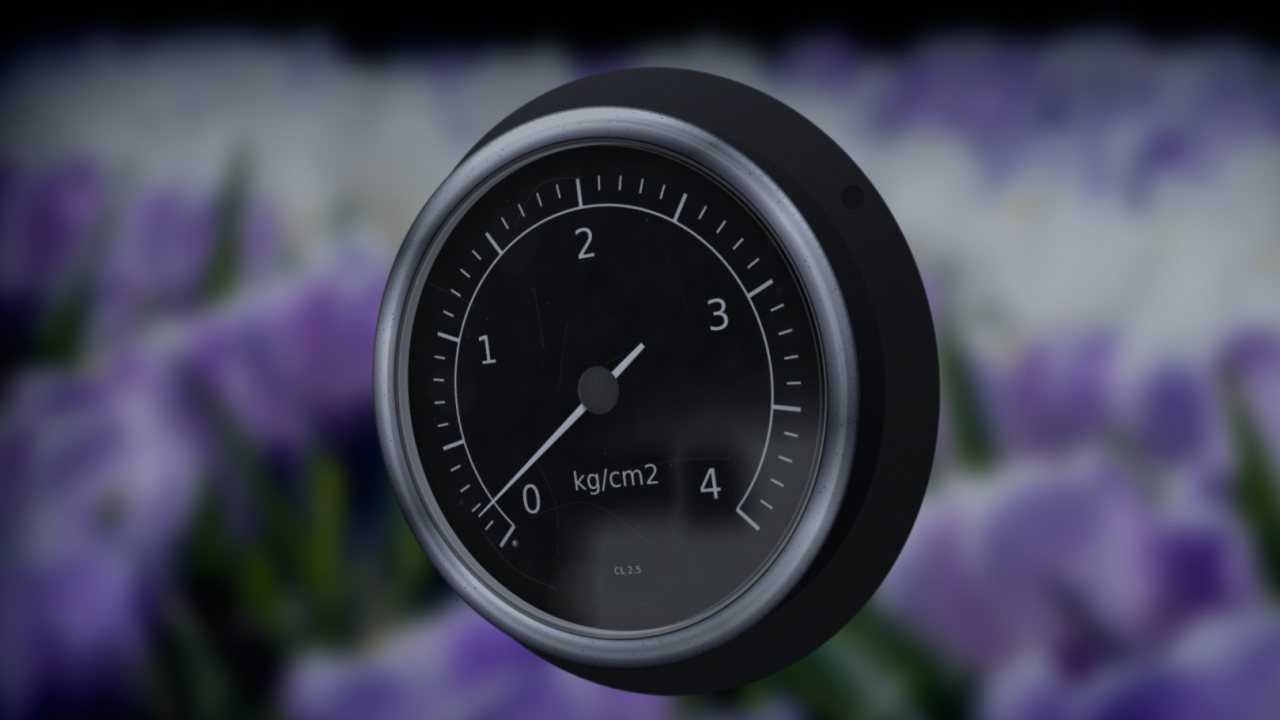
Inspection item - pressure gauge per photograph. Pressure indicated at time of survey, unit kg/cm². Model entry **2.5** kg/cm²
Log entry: **0.15** kg/cm²
